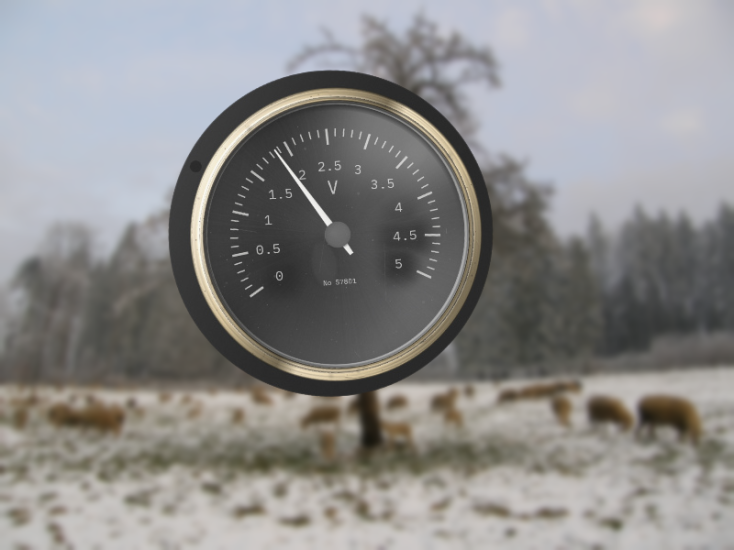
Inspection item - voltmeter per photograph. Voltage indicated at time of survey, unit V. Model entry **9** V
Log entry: **1.85** V
